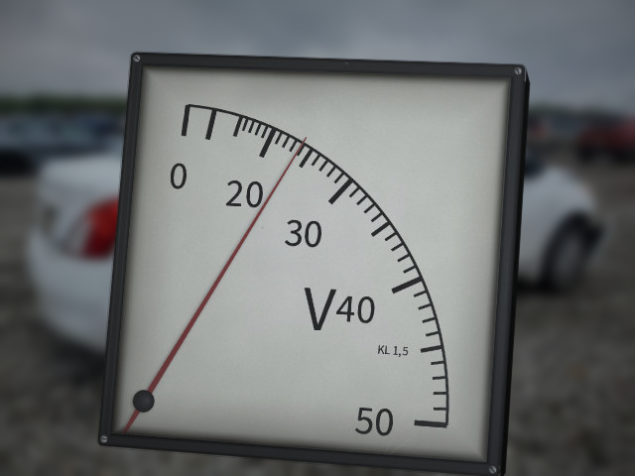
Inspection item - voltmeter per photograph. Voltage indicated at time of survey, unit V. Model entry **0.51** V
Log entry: **24** V
